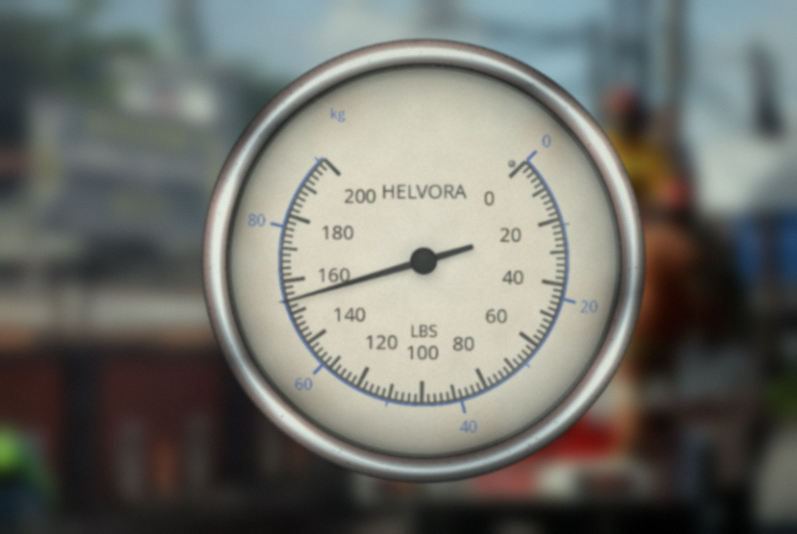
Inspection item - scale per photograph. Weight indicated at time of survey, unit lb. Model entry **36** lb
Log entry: **154** lb
